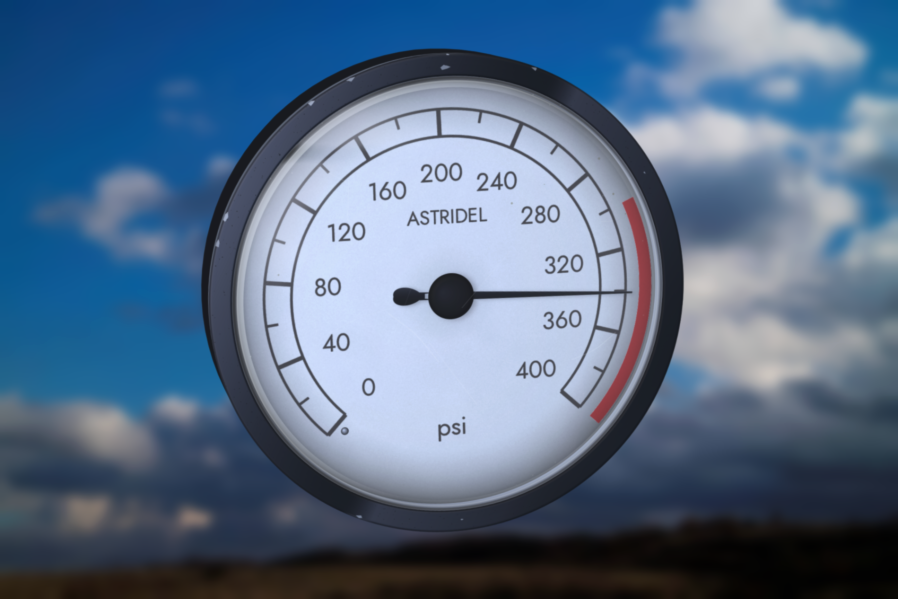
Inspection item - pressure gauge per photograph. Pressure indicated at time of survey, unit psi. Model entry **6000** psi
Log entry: **340** psi
